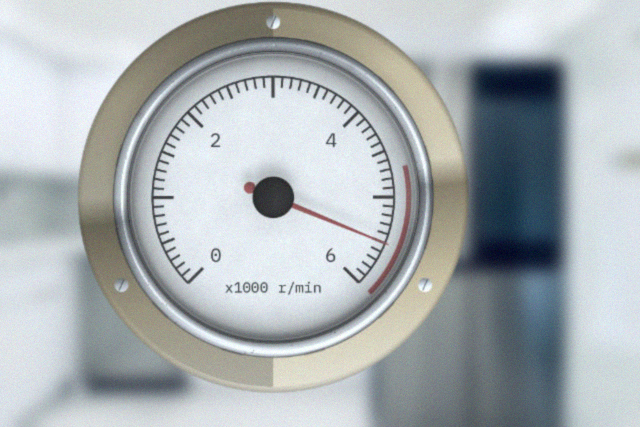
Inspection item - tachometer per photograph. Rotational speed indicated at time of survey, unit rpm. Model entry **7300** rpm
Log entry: **5500** rpm
